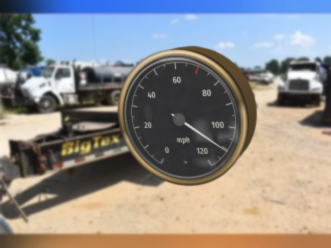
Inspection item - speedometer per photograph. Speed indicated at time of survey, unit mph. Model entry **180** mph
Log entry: **110** mph
